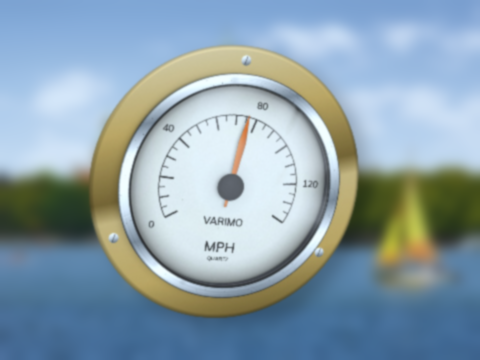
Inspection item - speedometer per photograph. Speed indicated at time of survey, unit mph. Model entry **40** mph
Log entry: **75** mph
